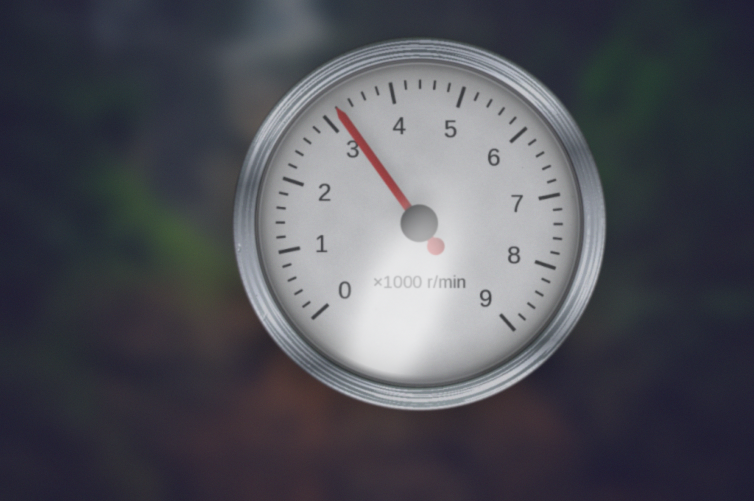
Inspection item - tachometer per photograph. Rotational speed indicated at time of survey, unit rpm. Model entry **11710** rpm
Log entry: **3200** rpm
